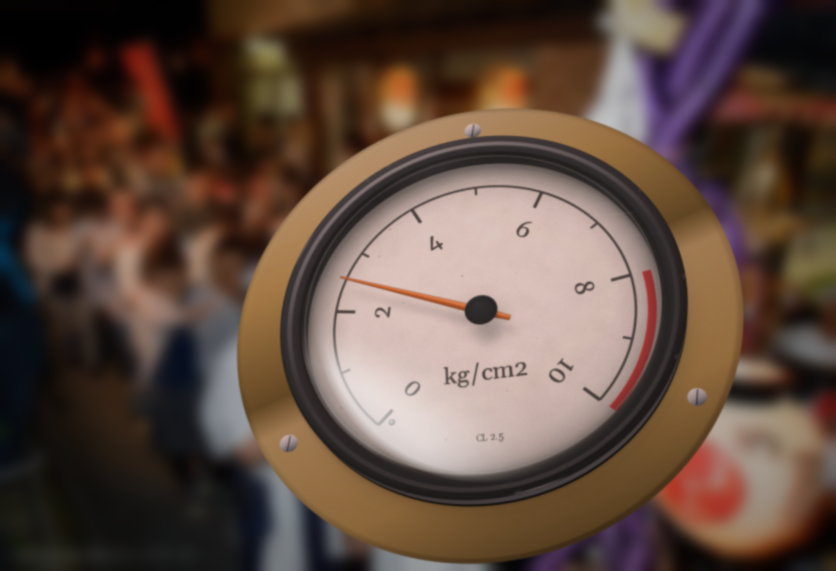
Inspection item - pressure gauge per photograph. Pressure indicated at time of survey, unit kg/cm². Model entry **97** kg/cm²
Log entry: **2.5** kg/cm²
